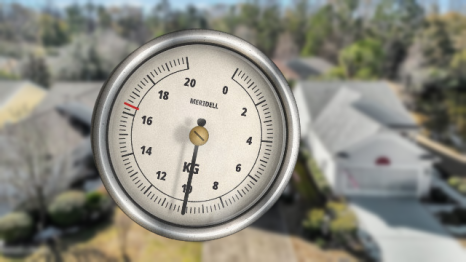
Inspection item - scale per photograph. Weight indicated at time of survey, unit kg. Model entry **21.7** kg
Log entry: **10** kg
